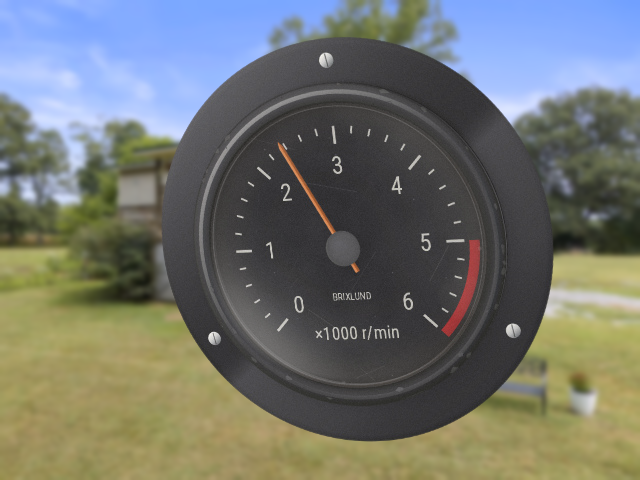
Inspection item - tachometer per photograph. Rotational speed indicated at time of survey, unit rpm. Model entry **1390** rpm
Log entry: **2400** rpm
